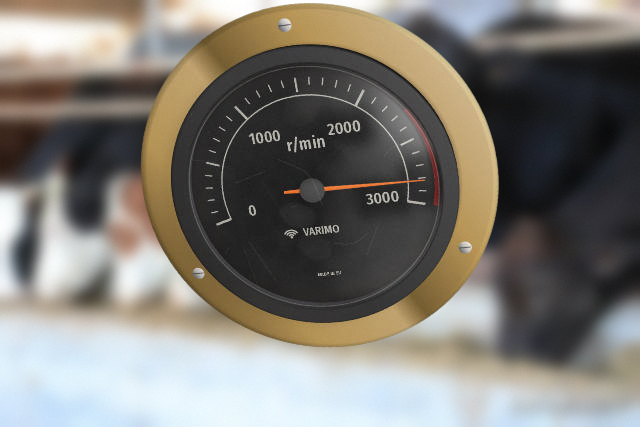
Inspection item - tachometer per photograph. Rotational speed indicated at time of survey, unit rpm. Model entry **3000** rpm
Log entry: **2800** rpm
